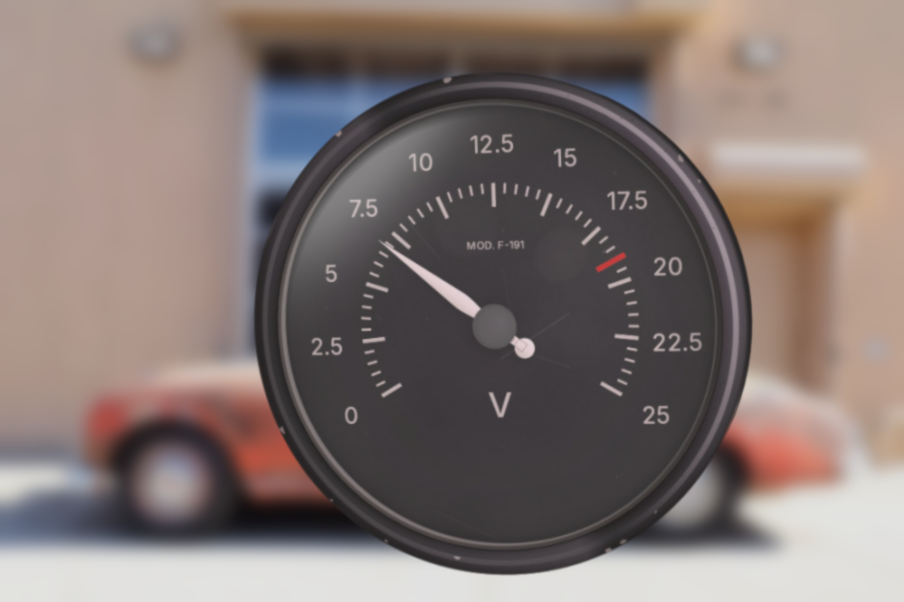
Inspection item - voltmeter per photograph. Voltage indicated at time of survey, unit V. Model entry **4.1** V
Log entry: **7** V
